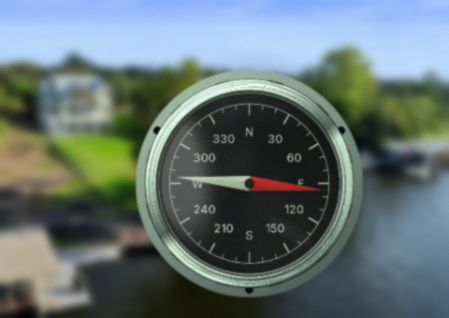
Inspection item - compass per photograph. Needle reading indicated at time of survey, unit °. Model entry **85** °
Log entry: **95** °
